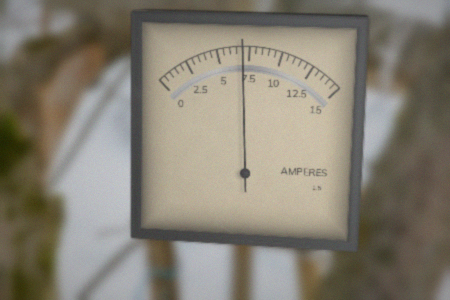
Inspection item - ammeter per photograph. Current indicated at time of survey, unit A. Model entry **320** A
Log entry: **7** A
